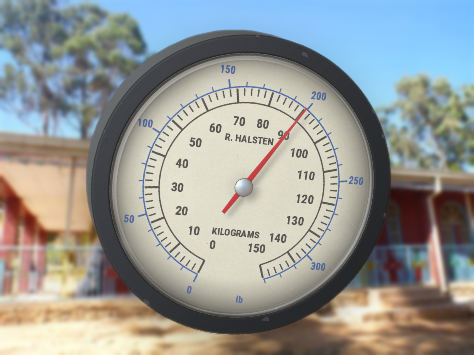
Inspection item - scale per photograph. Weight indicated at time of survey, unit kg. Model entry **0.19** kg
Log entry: **90** kg
